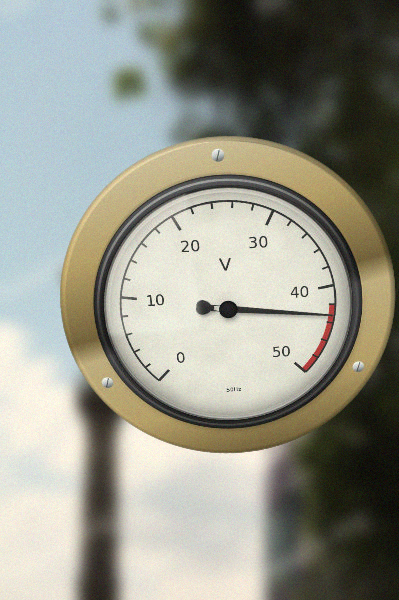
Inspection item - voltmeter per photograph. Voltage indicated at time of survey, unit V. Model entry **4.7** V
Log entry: **43** V
